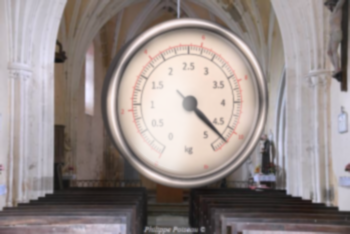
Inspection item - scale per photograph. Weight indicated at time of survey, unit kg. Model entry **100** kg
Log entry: **4.75** kg
